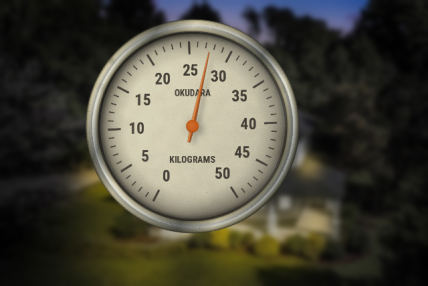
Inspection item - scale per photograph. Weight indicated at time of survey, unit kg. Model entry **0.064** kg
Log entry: **27.5** kg
